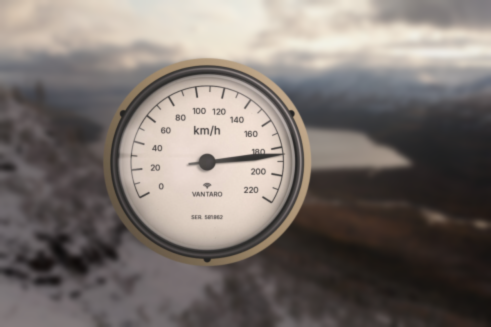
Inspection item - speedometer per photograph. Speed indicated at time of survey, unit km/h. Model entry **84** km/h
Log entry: **185** km/h
